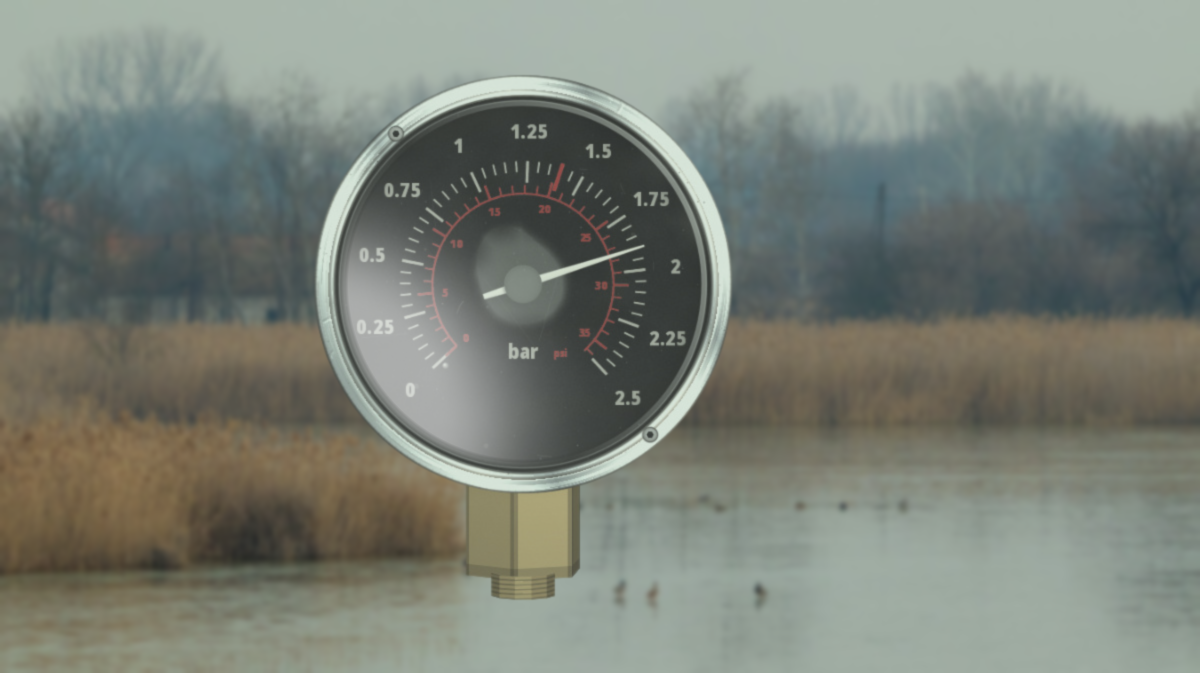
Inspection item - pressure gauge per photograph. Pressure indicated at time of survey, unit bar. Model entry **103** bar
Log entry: **1.9** bar
